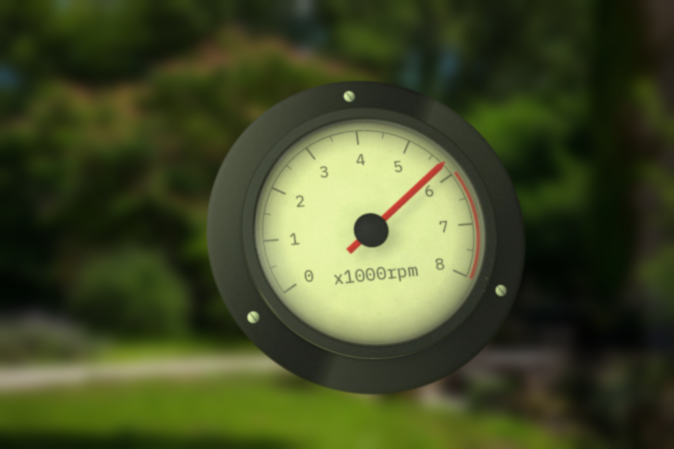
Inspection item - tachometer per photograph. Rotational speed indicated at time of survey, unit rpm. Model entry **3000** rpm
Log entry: **5750** rpm
